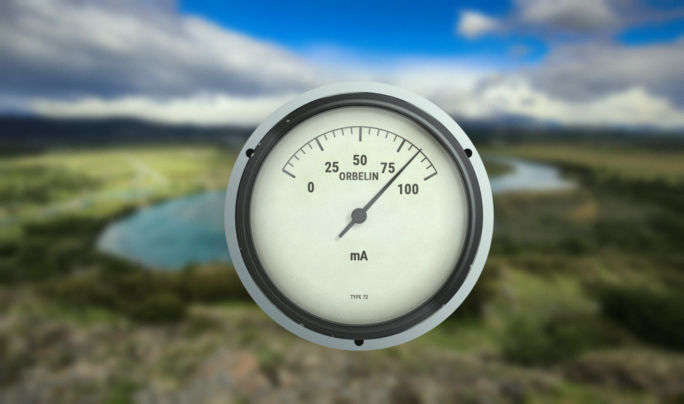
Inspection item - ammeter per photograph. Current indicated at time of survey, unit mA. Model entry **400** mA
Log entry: **85** mA
